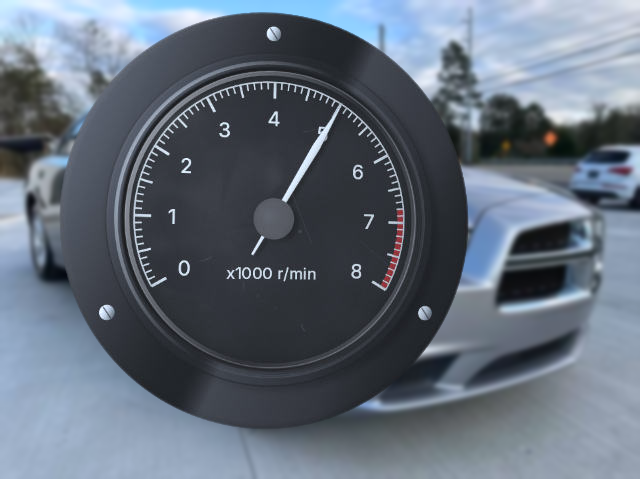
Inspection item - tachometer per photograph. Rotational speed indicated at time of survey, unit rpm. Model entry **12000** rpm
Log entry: **5000** rpm
